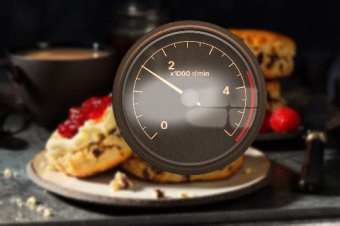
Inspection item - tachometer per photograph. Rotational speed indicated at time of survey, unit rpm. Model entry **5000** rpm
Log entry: **1500** rpm
